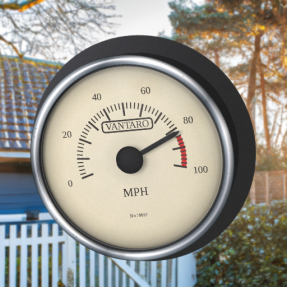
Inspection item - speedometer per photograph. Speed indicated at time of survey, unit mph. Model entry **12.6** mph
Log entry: **82** mph
